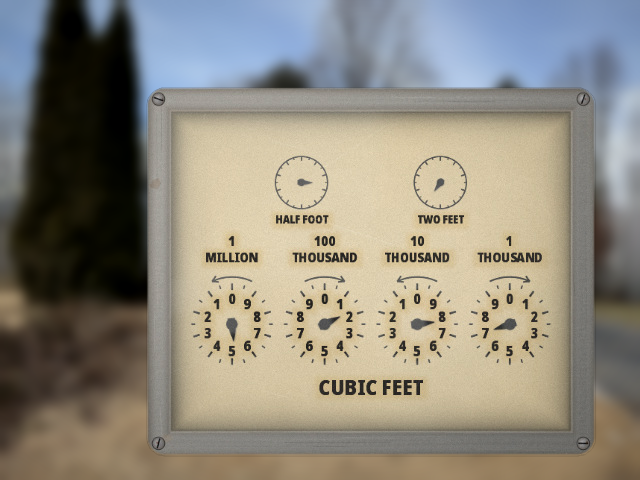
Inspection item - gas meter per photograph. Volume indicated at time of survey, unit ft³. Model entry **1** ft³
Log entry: **517700** ft³
